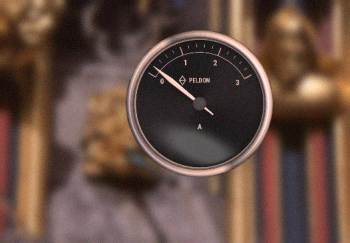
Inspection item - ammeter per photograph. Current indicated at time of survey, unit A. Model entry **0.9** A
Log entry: **0.2** A
